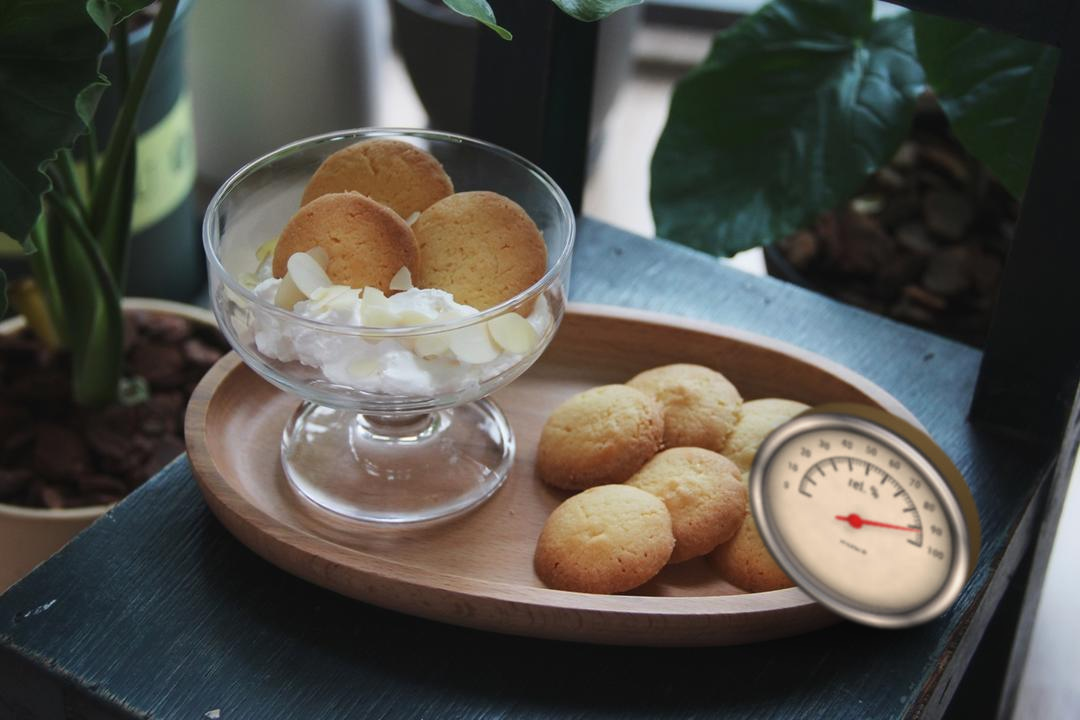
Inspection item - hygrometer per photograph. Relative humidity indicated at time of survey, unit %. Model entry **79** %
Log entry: **90** %
